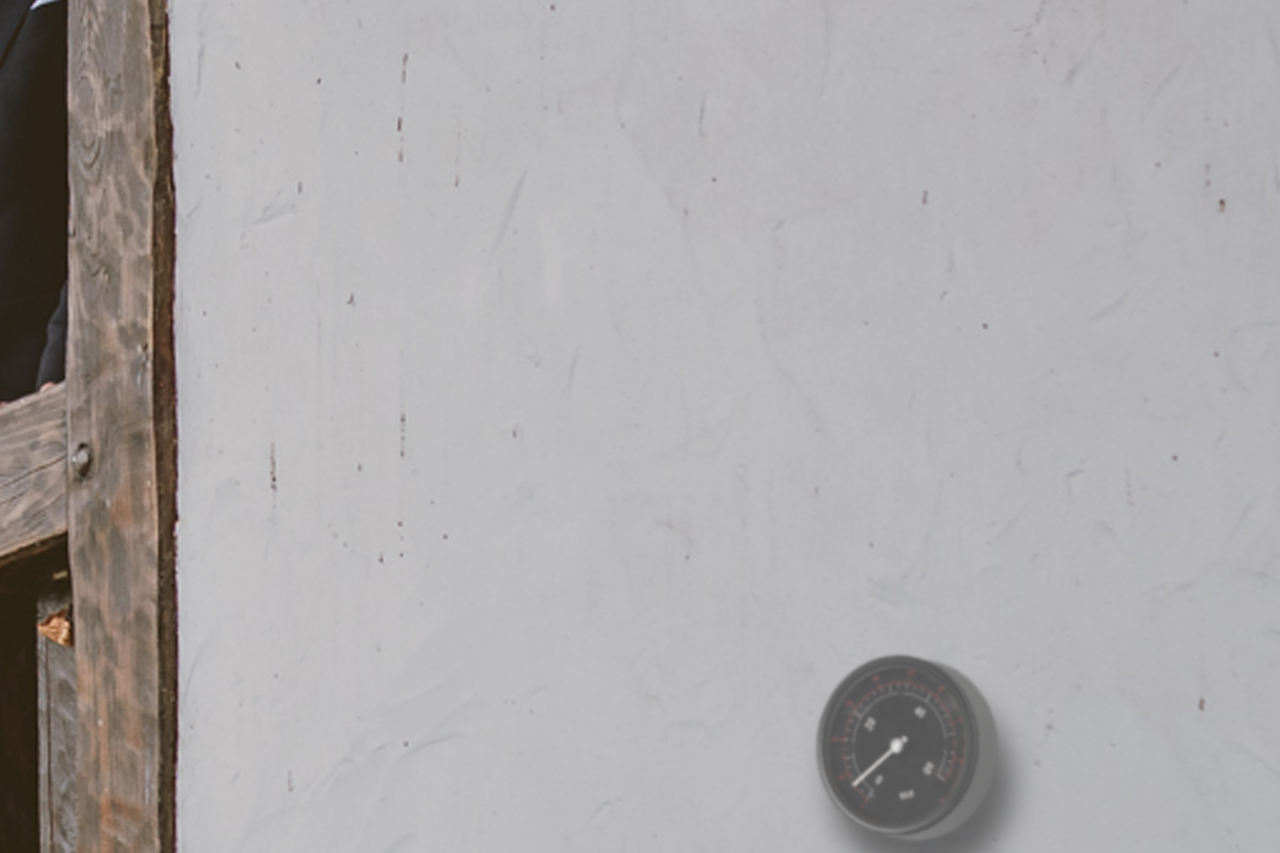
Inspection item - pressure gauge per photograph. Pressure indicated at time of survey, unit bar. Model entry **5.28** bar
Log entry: **4** bar
